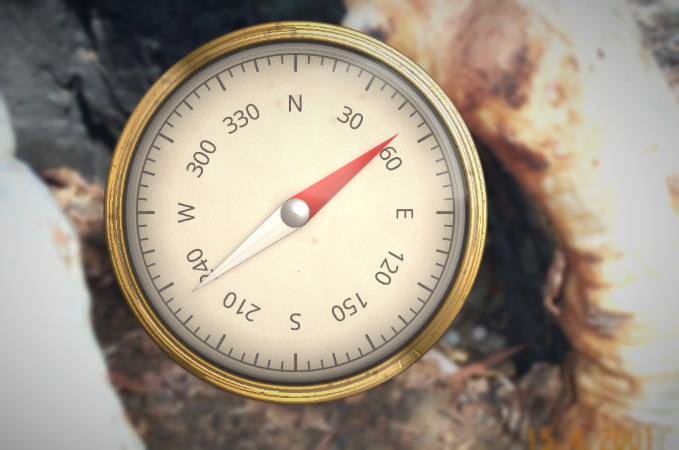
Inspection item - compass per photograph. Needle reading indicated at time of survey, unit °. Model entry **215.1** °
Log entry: **52.5** °
